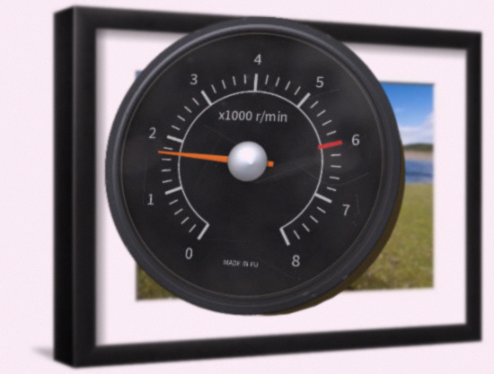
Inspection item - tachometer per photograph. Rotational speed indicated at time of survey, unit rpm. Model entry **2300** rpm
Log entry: **1700** rpm
